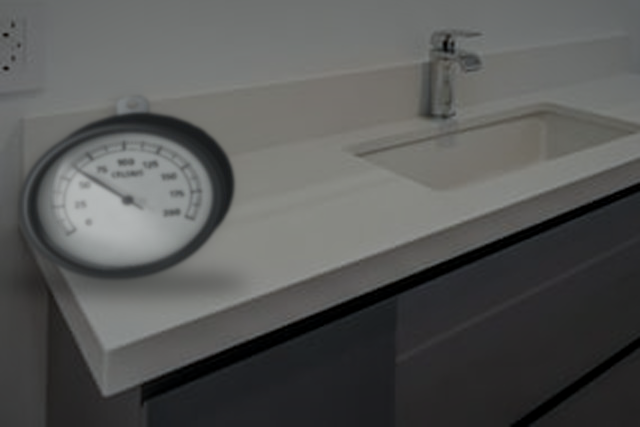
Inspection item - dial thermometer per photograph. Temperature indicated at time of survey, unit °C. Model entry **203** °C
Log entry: **62.5** °C
